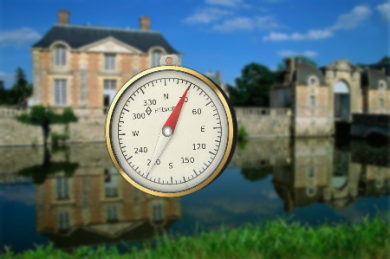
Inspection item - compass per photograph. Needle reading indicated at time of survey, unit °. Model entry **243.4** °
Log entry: **30** °
